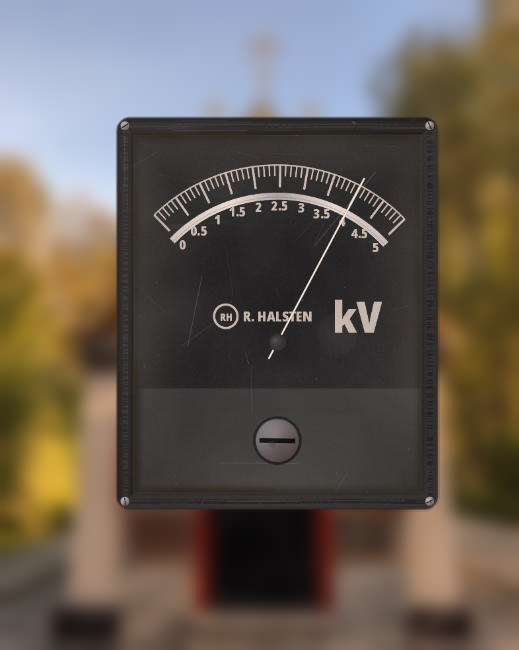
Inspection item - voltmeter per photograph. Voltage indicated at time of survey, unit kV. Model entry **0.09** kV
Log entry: **4** kV
